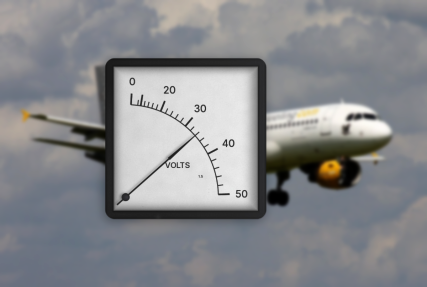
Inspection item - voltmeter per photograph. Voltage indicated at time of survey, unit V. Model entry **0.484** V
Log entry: **34** V
